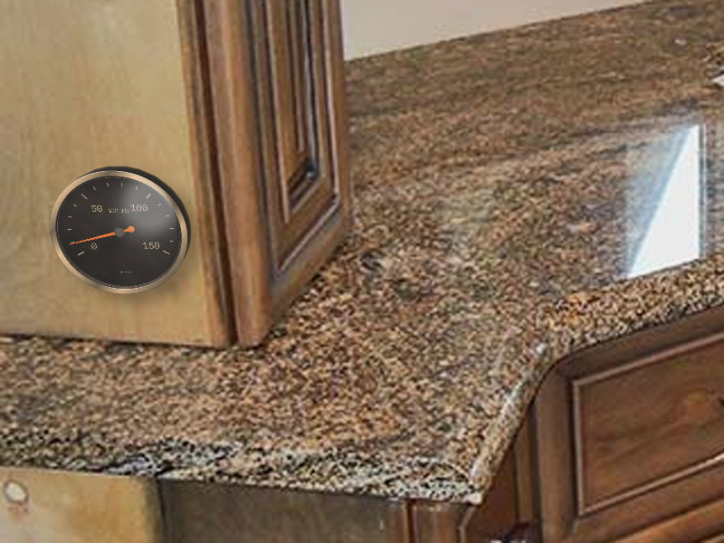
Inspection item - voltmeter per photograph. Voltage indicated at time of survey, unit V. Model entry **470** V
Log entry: **10** V
